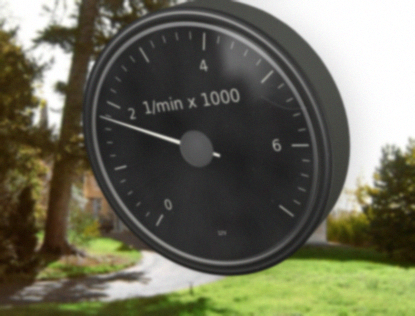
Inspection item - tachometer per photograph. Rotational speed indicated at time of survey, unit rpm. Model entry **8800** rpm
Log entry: **1800** rpm
